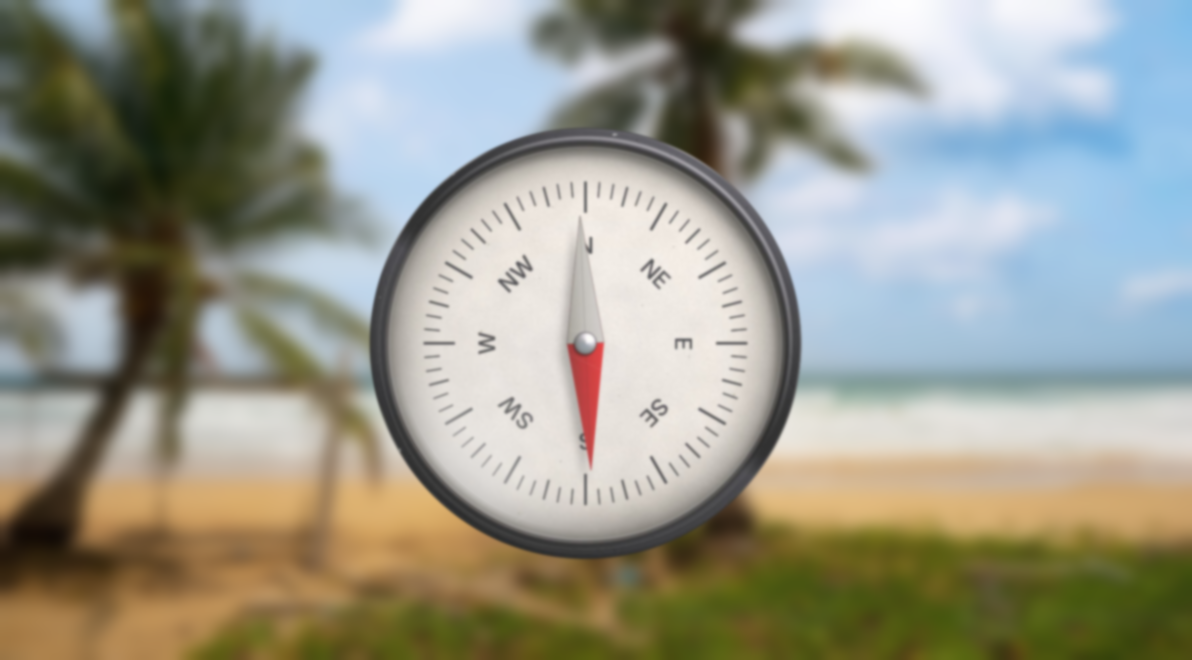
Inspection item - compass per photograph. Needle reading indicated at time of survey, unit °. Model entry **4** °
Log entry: **177.5** °
